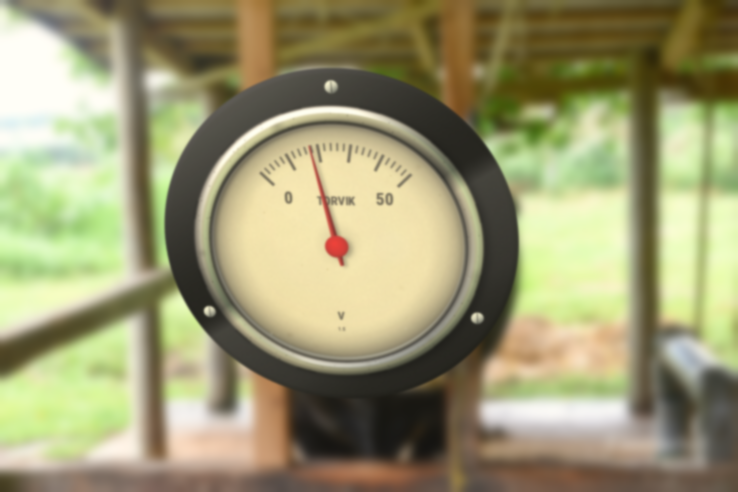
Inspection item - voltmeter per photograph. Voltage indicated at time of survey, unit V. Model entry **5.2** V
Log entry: **18** V
